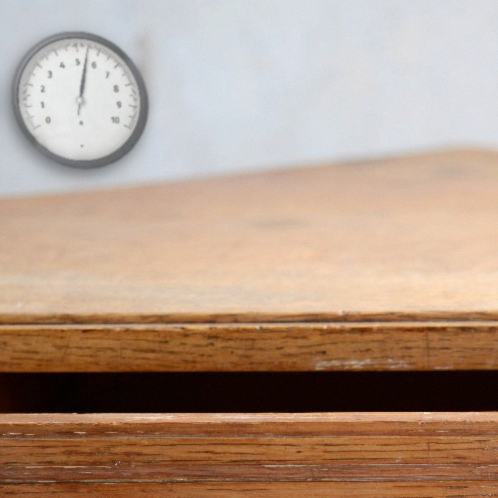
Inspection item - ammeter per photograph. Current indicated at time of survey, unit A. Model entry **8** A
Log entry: **5.5** A
